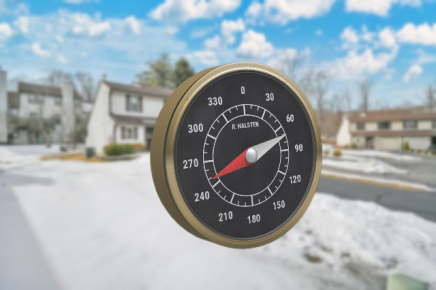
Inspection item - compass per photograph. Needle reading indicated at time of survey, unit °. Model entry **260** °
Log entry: **250** °
